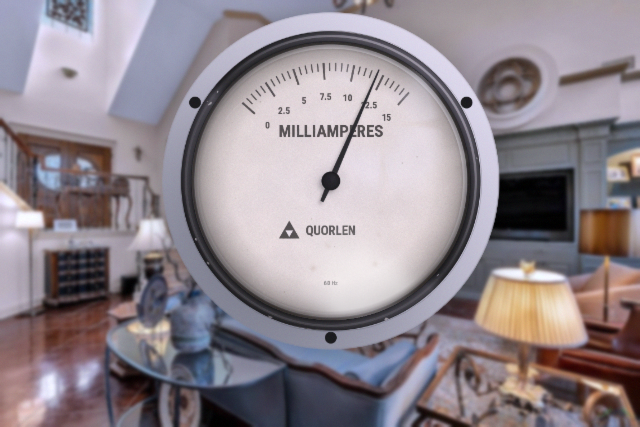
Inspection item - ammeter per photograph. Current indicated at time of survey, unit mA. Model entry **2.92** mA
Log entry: **12** mA
